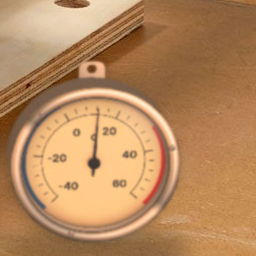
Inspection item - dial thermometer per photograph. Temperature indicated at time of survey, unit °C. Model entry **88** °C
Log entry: **12** °C
